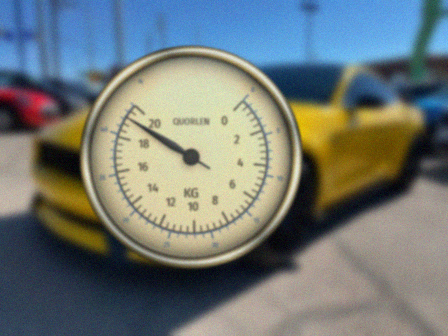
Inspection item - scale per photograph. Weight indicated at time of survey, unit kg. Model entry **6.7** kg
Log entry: **19.2** kg
